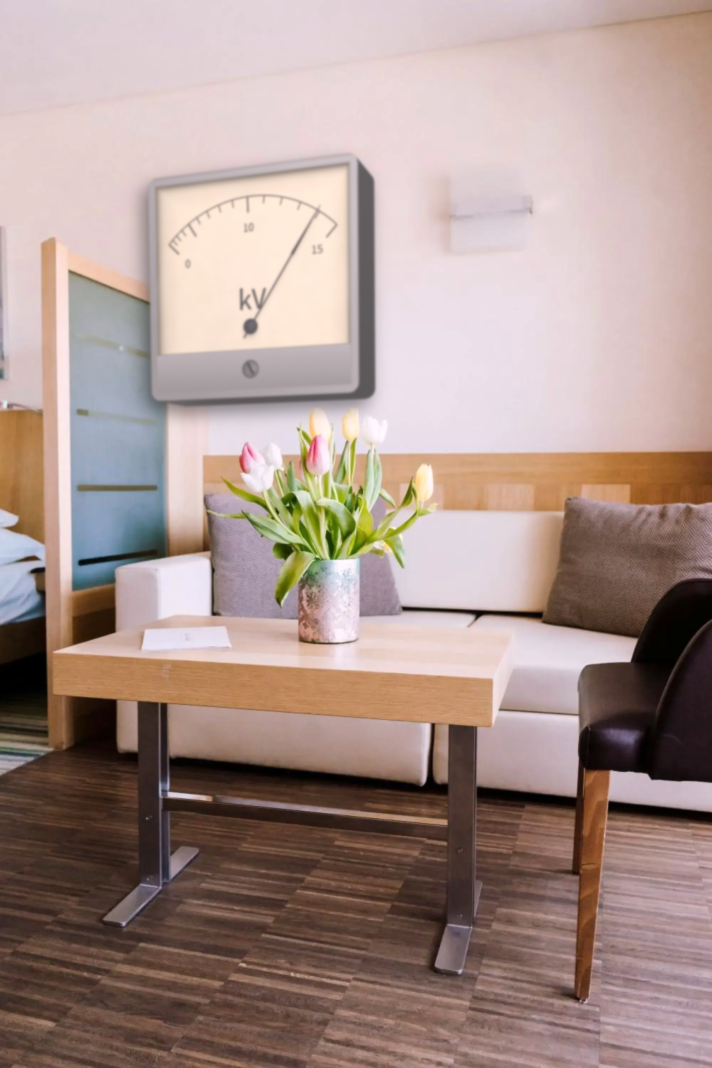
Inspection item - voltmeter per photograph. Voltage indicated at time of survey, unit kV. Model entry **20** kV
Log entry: **14** kV
